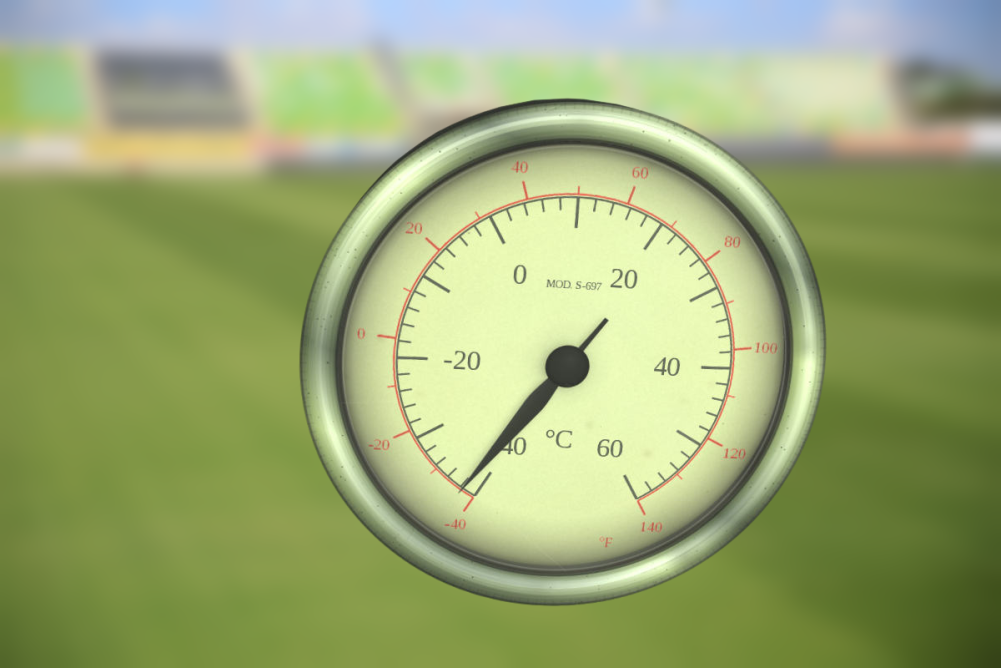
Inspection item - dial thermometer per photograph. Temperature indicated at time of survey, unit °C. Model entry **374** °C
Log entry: **-38** °C
